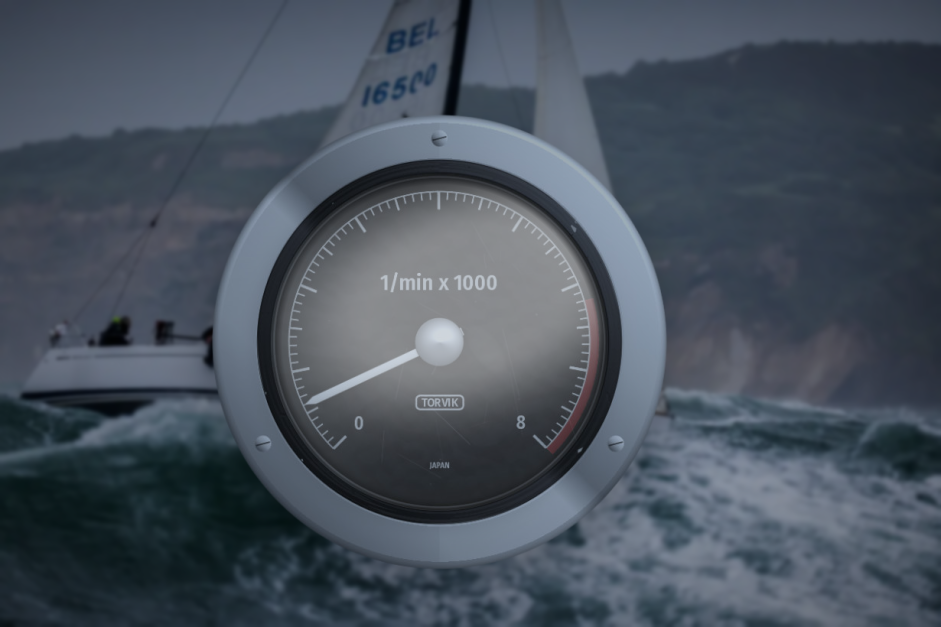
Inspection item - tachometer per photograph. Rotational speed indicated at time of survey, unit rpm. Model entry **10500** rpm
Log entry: **600** rpm
